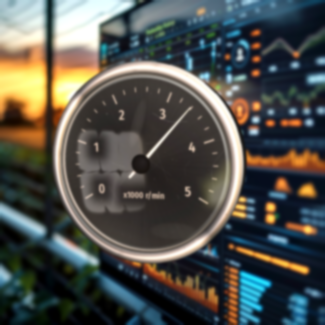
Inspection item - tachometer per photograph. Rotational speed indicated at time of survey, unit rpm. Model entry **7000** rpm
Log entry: **3400** rpm
